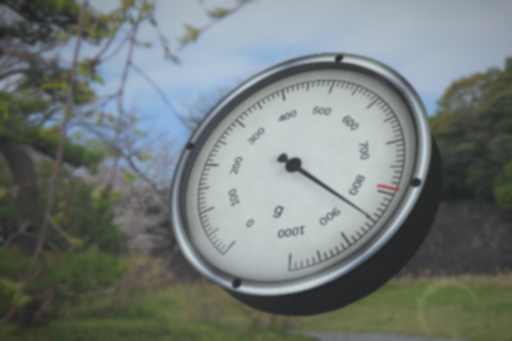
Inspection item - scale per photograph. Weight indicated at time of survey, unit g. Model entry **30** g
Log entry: **850** g
